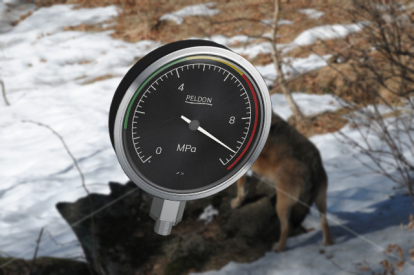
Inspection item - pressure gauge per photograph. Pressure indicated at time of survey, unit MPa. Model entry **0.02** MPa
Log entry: **9.4** MPa
